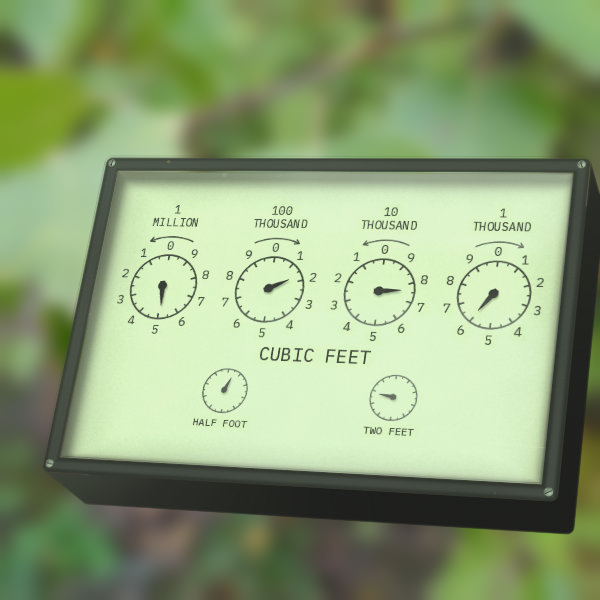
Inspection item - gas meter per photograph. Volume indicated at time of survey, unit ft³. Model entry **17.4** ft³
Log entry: **517600** ft³
